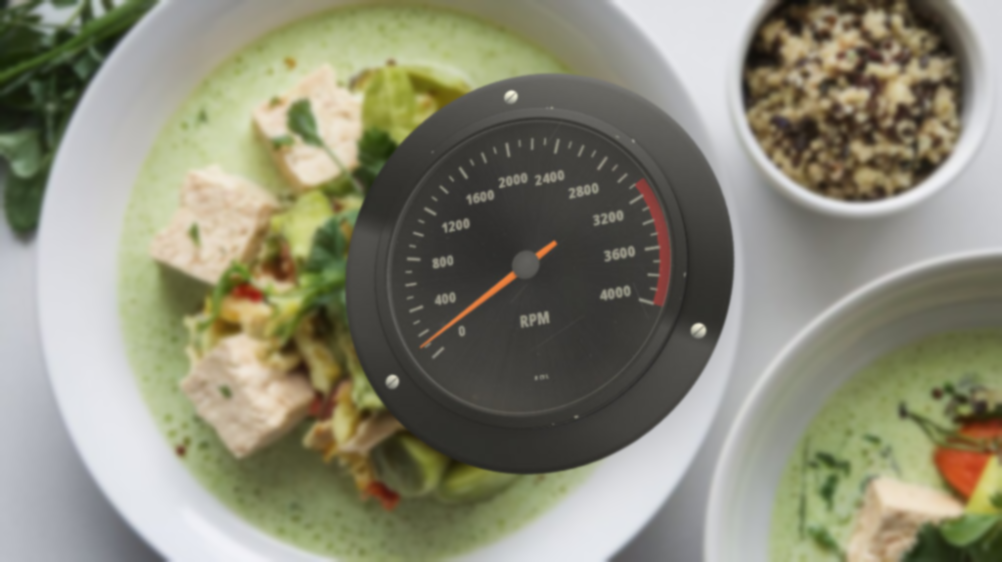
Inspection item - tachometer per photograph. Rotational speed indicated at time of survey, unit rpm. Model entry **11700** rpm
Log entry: **100** rpm
